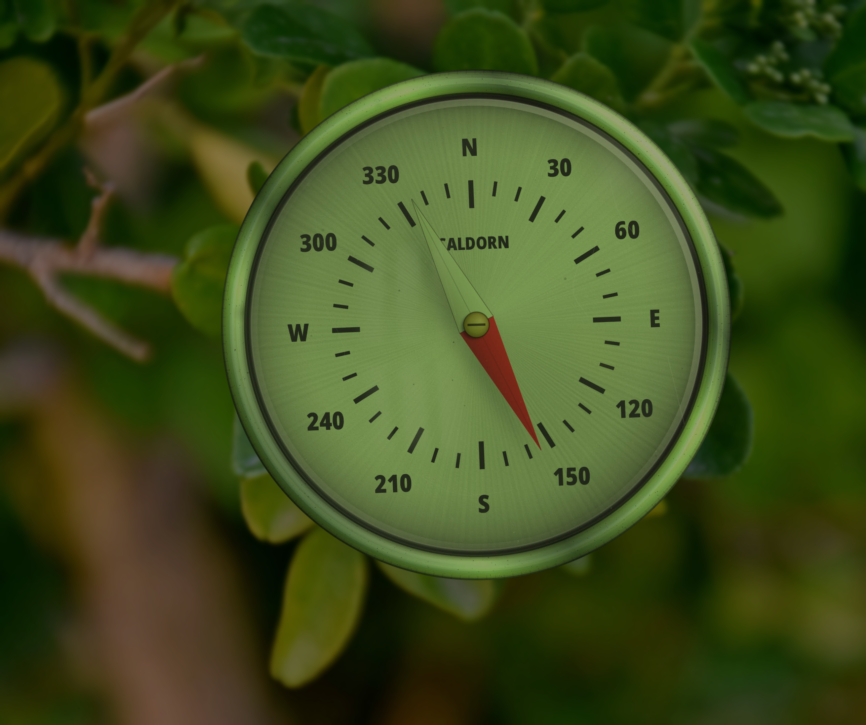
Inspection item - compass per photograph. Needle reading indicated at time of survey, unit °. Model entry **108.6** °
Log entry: **155** °
